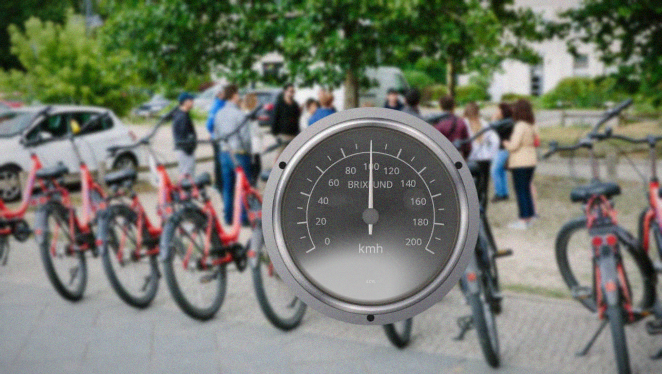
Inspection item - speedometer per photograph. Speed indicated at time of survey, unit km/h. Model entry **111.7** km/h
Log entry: **100** km/h
